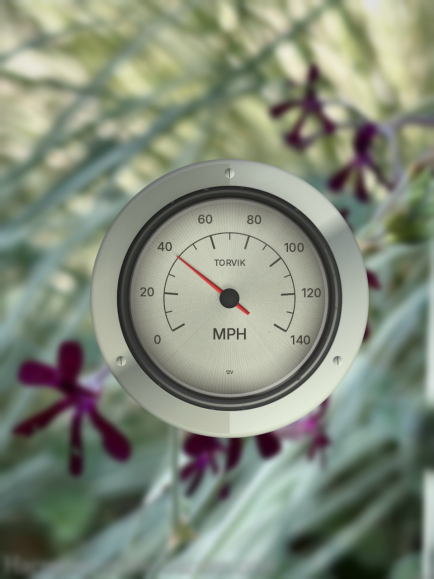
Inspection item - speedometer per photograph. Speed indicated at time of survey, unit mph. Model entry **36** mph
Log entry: **40** mph
